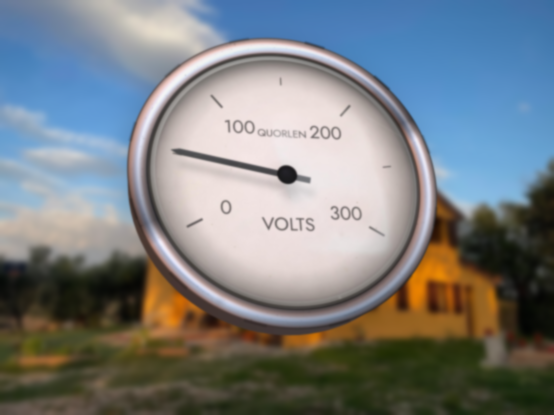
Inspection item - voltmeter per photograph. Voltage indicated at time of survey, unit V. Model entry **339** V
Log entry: **50** V
